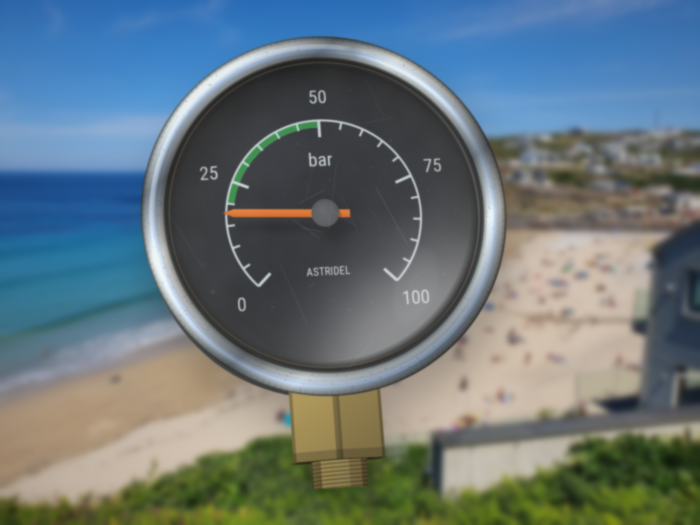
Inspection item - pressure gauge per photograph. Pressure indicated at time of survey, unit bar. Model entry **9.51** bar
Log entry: **17.5** bar
